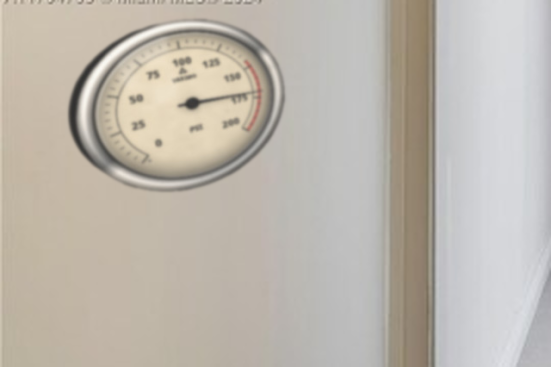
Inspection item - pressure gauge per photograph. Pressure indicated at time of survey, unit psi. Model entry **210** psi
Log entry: **170** psi
